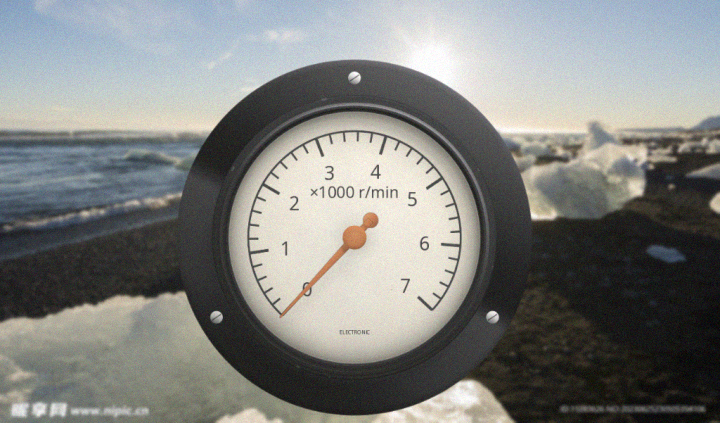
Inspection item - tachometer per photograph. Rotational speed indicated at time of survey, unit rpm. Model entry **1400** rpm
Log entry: **0** rpm
